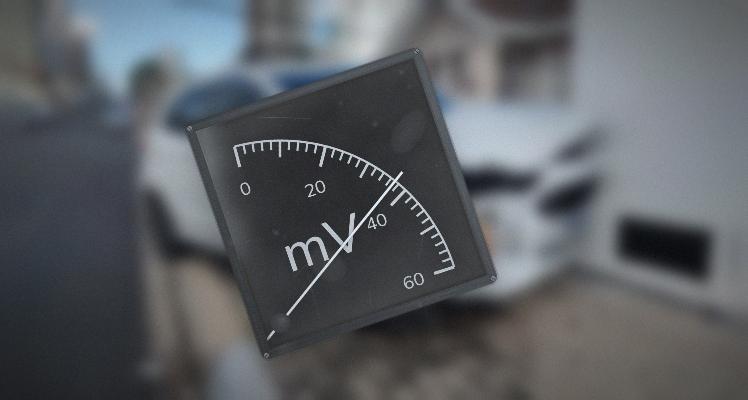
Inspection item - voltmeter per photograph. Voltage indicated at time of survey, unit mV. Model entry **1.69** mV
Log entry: **37** mV
